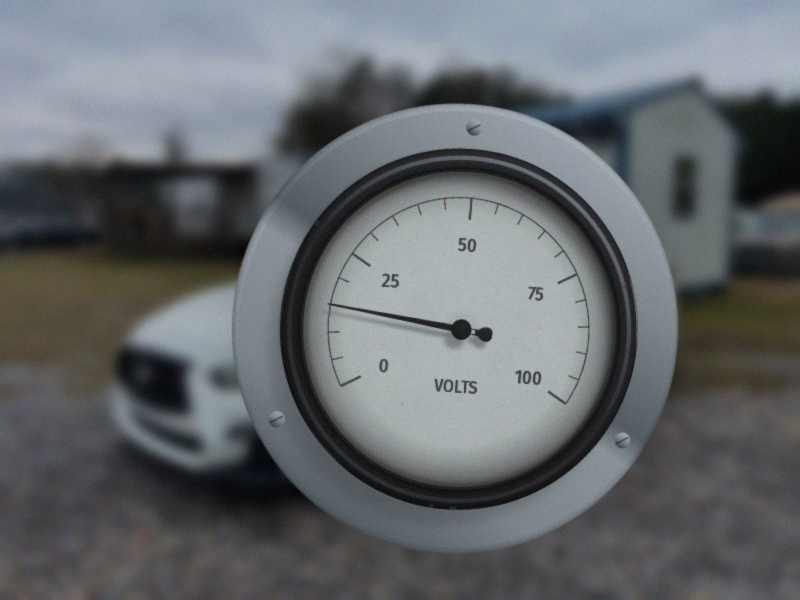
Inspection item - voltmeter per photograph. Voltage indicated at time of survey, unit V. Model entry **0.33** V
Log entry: **15** V
